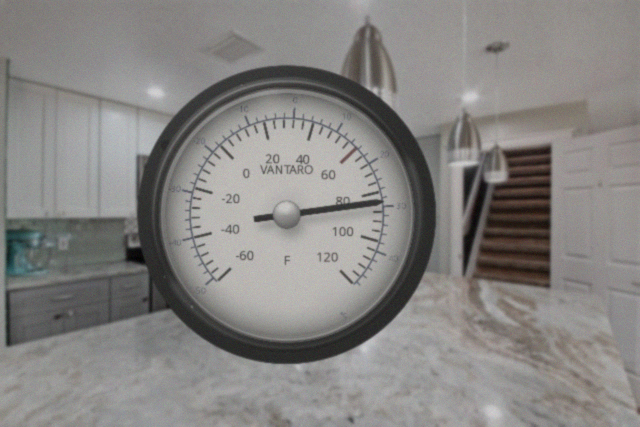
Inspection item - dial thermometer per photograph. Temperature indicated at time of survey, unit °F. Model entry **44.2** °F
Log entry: **84** °F
